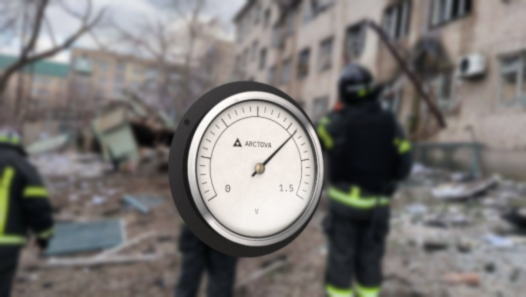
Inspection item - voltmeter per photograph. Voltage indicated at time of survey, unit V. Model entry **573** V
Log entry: **1.05** V
